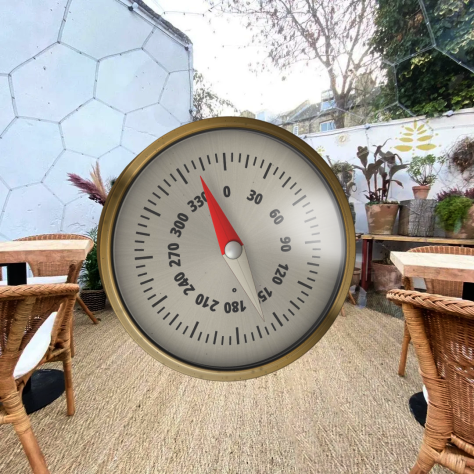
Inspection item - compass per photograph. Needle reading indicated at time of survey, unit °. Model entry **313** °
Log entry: **340** °
